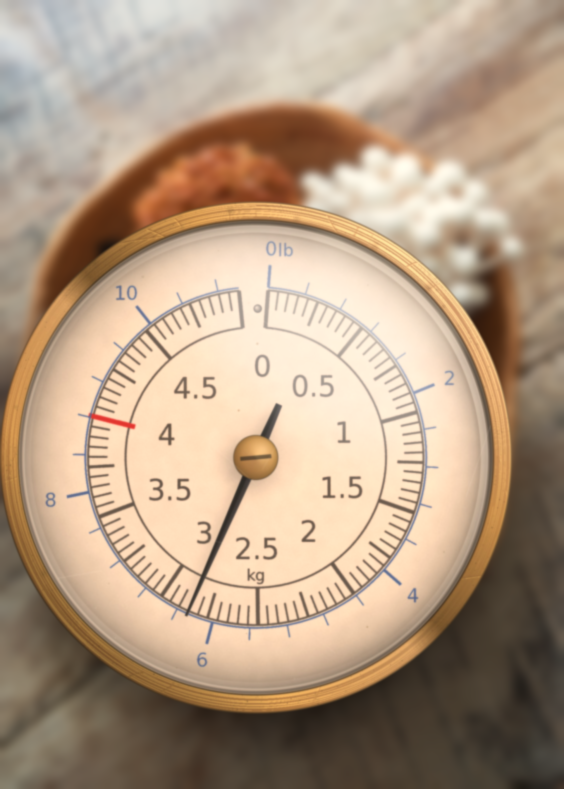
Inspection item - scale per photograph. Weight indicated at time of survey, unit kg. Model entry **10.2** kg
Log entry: **2.85** kg
